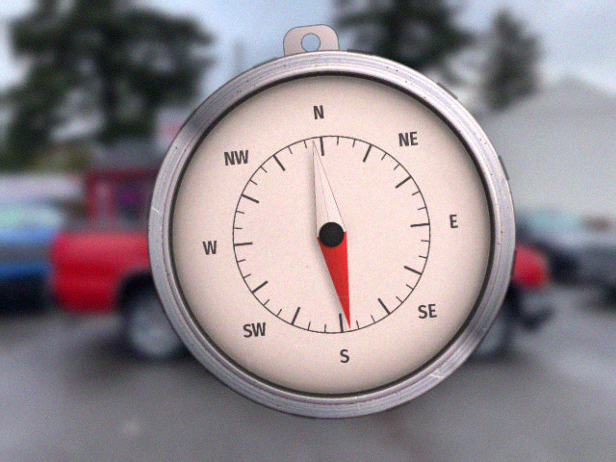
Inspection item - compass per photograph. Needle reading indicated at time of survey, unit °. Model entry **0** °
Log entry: **175** °
